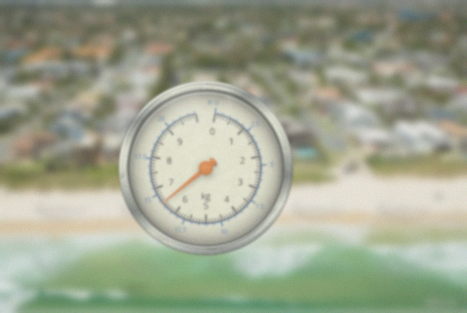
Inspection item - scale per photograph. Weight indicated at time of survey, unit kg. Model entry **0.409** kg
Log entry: **6.5** kg
